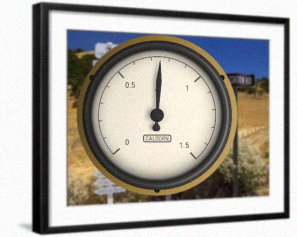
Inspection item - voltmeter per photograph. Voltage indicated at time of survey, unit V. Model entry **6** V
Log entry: **0.75** V
